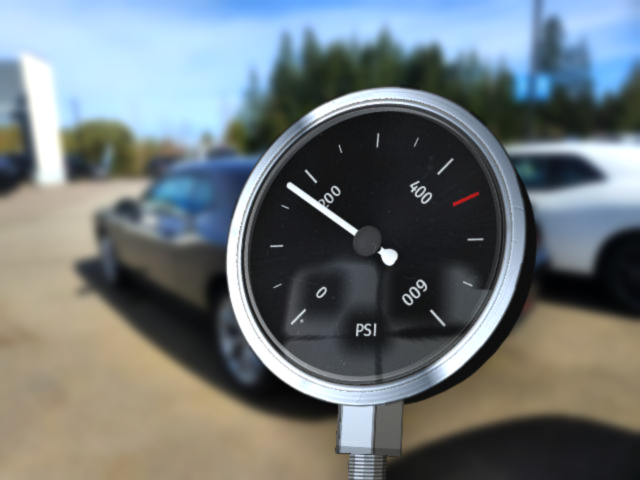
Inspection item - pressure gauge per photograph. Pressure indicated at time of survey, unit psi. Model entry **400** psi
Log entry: **175** psi
